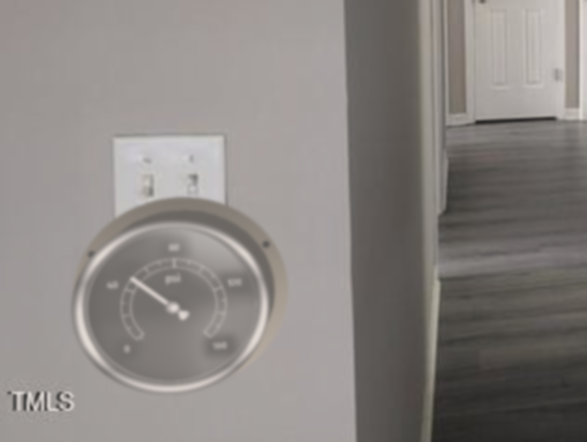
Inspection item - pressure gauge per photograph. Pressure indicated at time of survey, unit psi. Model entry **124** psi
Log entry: **50** psi
